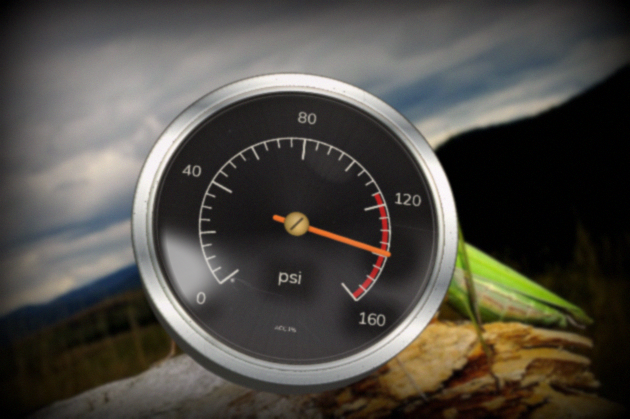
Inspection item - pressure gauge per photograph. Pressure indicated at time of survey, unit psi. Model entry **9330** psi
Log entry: **140** psi
